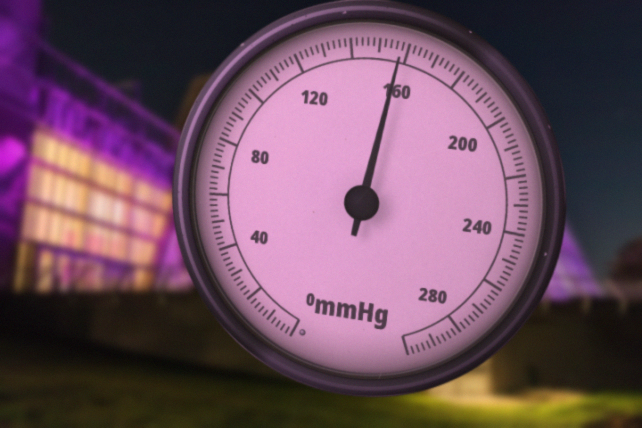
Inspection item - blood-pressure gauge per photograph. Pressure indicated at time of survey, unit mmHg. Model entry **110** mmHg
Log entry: **158** mmHg
